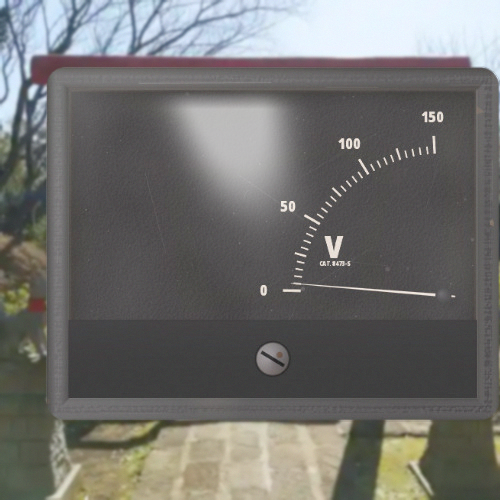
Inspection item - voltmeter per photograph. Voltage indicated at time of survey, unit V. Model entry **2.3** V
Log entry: **5** V
